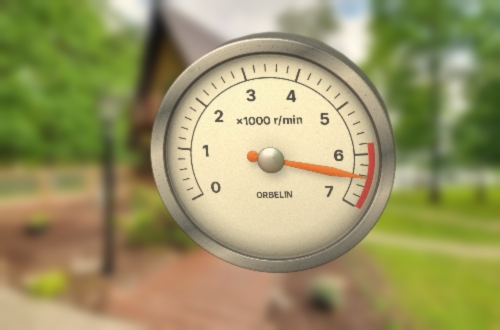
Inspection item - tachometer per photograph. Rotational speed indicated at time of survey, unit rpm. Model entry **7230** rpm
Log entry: **6400** rpm
